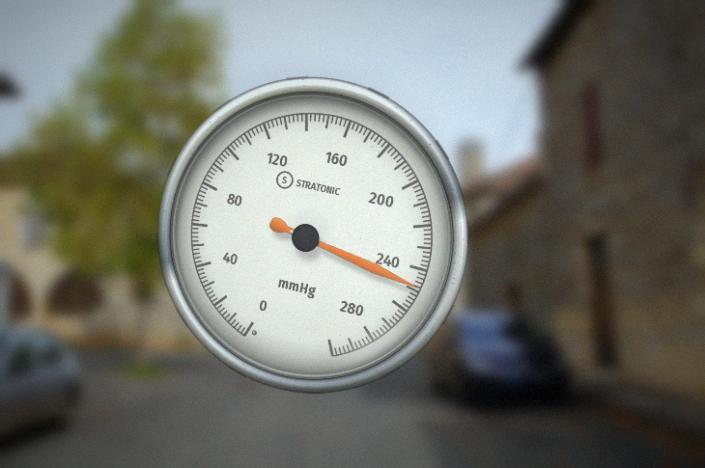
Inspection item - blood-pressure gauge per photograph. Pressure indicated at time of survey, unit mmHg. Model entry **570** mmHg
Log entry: **248** mmHg
